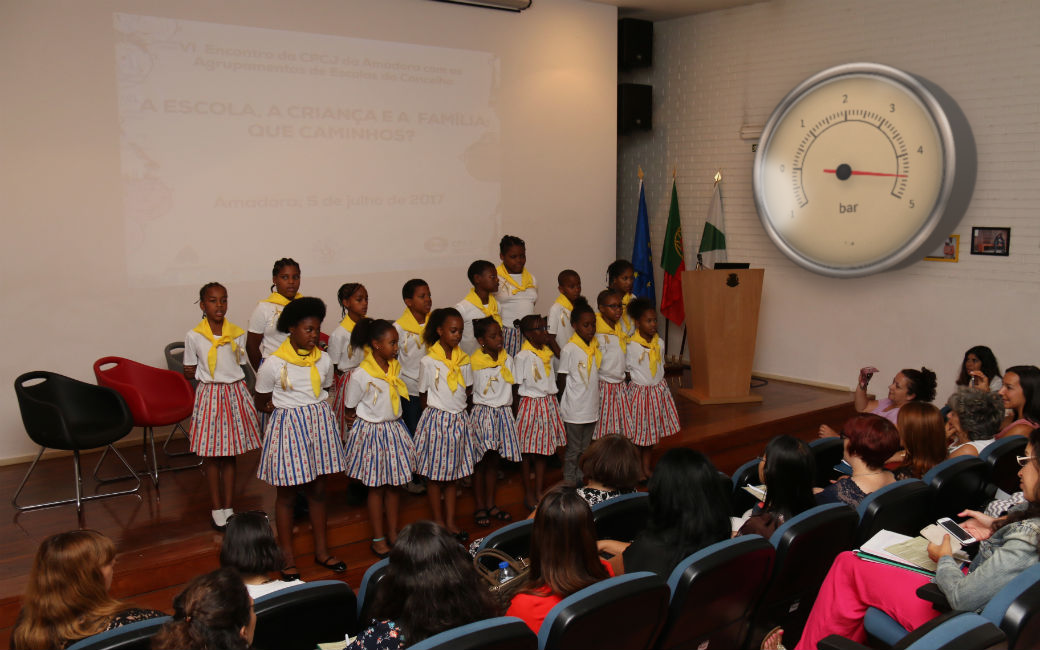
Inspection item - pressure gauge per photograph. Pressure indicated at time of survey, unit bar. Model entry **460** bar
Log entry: **4.5** bar
